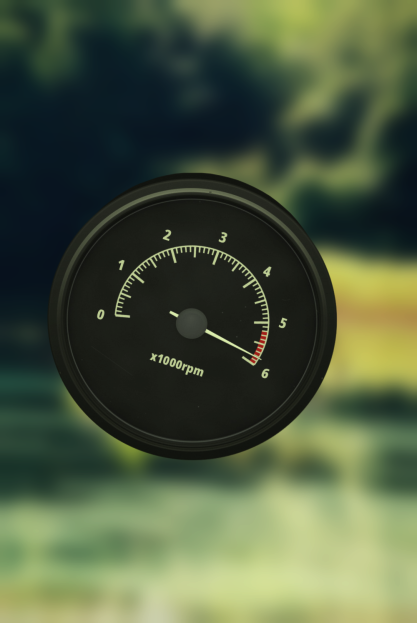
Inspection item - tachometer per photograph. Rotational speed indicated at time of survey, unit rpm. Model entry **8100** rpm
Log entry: **5800** rpm
